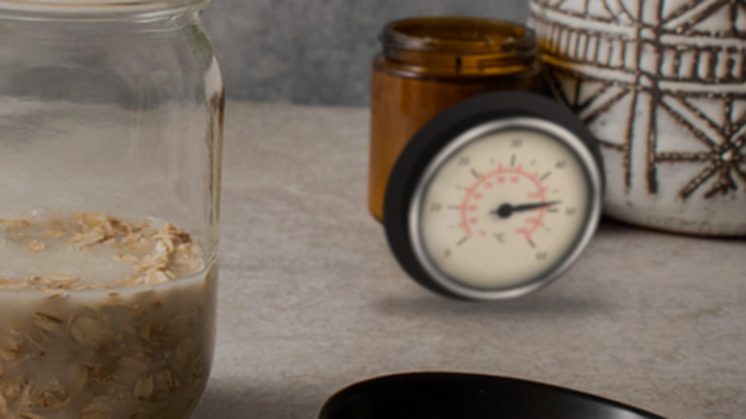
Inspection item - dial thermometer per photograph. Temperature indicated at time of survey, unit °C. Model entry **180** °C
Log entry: **47.5** °C
